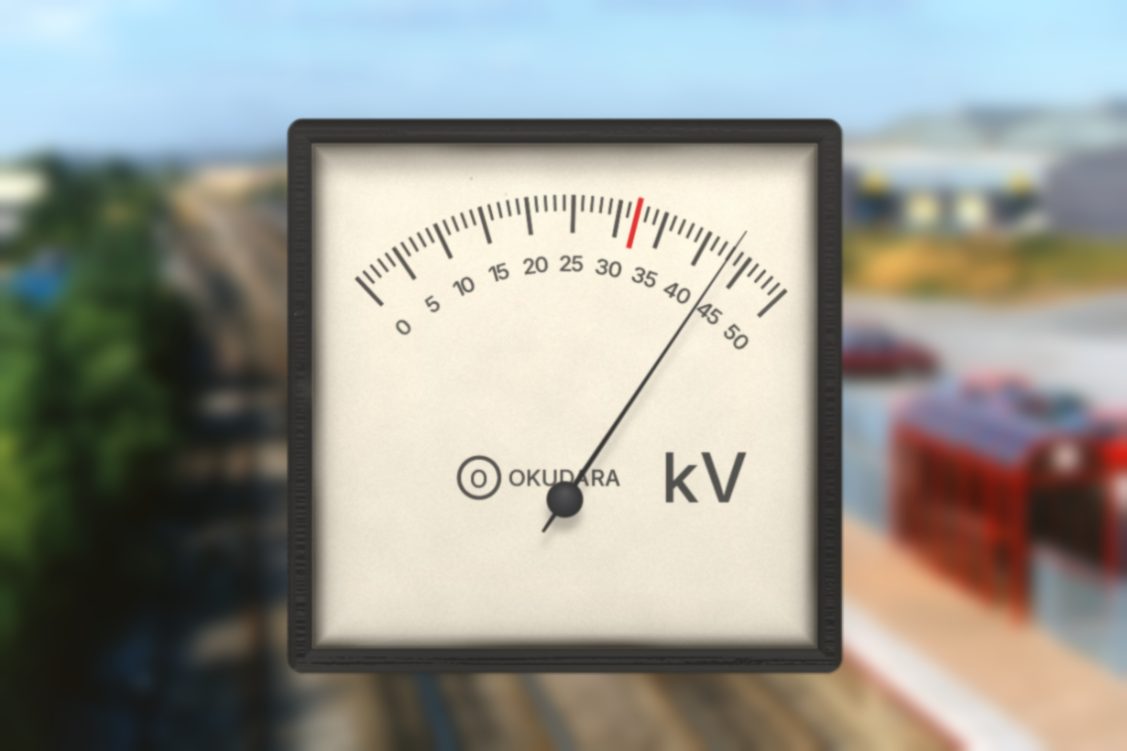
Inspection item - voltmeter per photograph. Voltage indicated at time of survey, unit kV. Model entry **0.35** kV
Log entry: **43** kV
